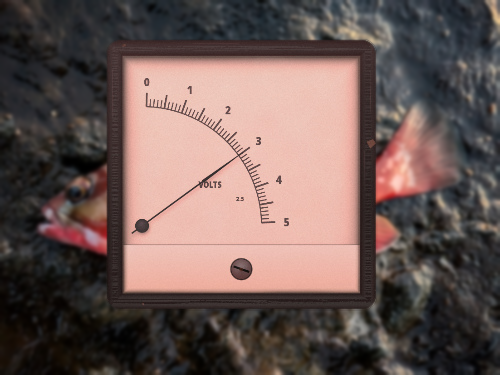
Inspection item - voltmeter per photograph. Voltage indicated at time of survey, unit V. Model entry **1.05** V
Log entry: **3** V
